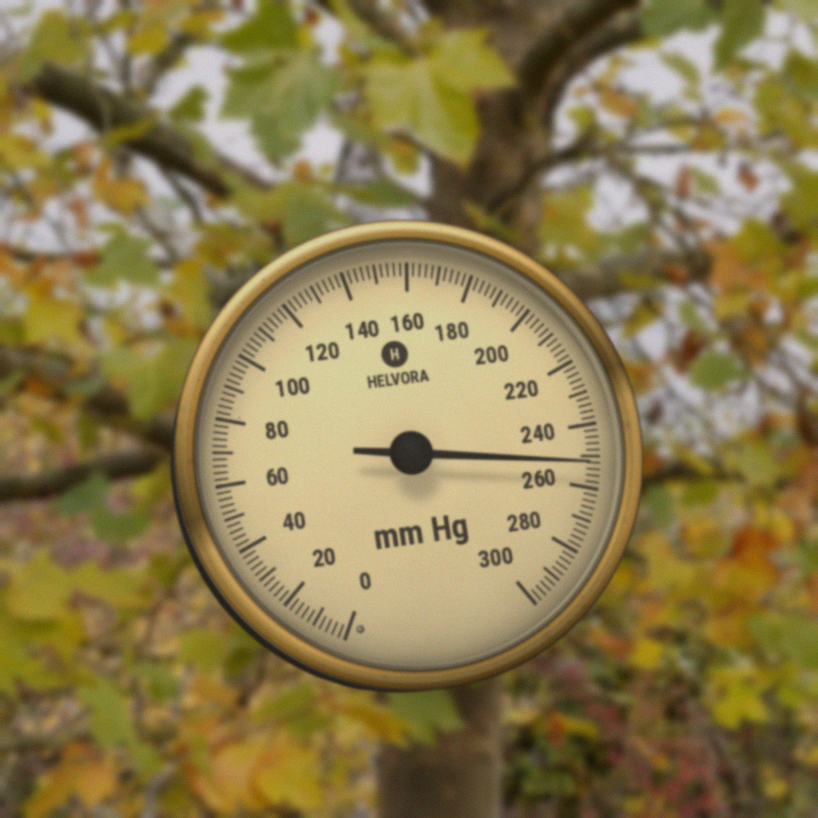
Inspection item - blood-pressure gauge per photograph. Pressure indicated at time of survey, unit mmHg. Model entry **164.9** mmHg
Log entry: **252** mmHg
